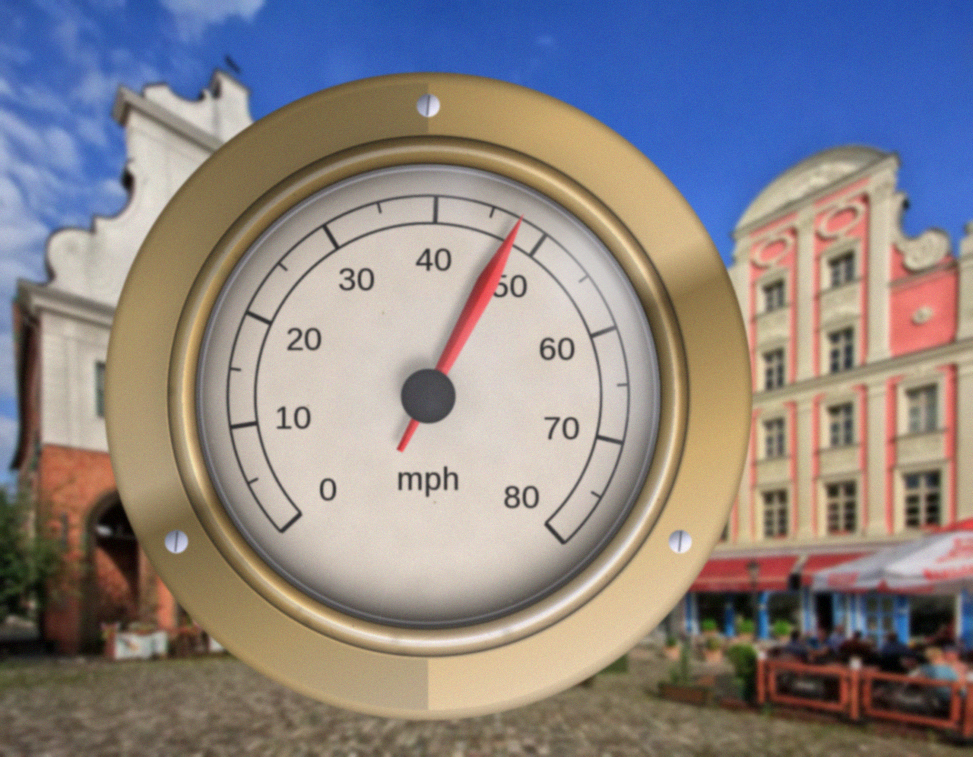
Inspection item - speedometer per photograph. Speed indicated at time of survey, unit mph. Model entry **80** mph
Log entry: **47.5** mph
